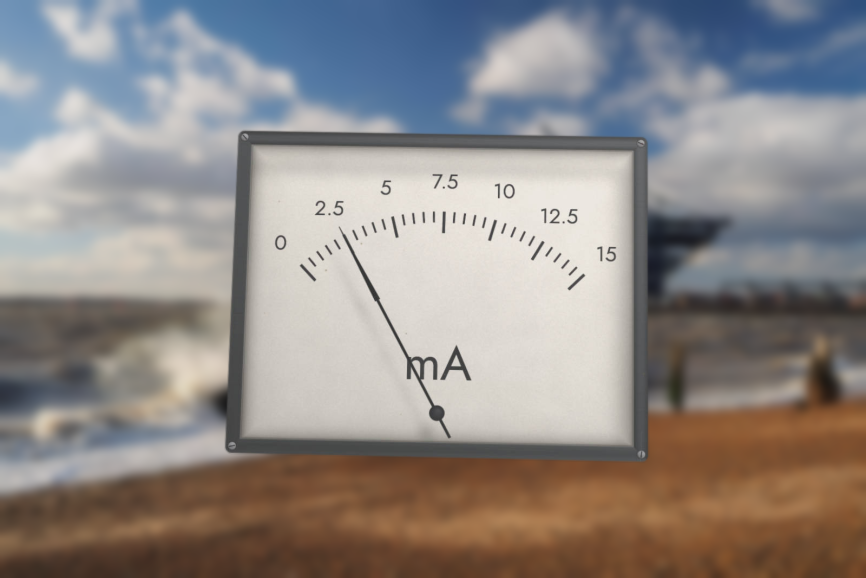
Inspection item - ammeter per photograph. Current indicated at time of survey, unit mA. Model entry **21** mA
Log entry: **2.5** mA
